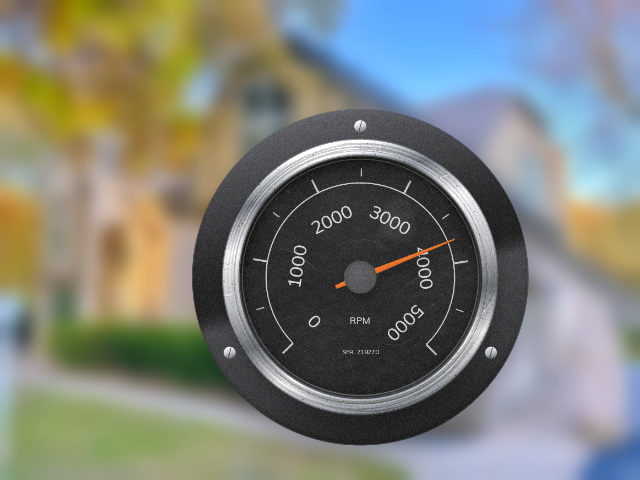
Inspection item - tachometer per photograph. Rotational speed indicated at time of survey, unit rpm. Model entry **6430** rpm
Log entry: **3750** rpm
